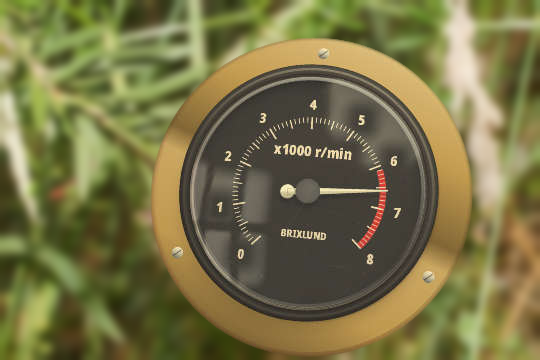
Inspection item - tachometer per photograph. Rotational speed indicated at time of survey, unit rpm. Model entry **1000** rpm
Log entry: **6600** rpm
